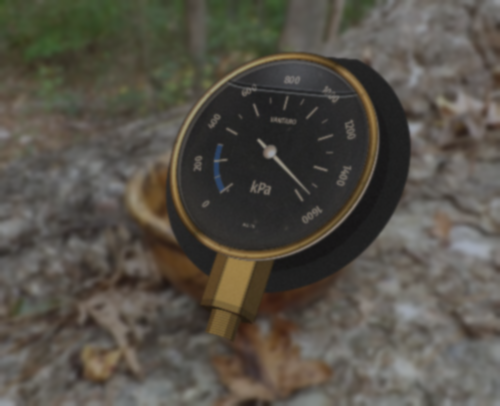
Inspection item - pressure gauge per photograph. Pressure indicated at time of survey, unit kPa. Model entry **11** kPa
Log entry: **1550** kPa
